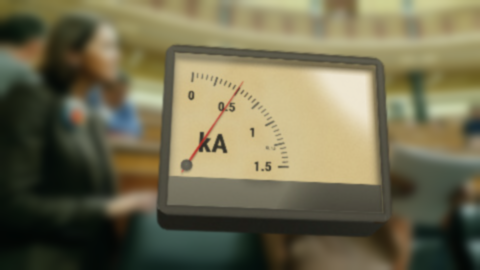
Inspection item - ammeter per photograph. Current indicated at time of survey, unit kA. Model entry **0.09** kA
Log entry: **0.5** kA
